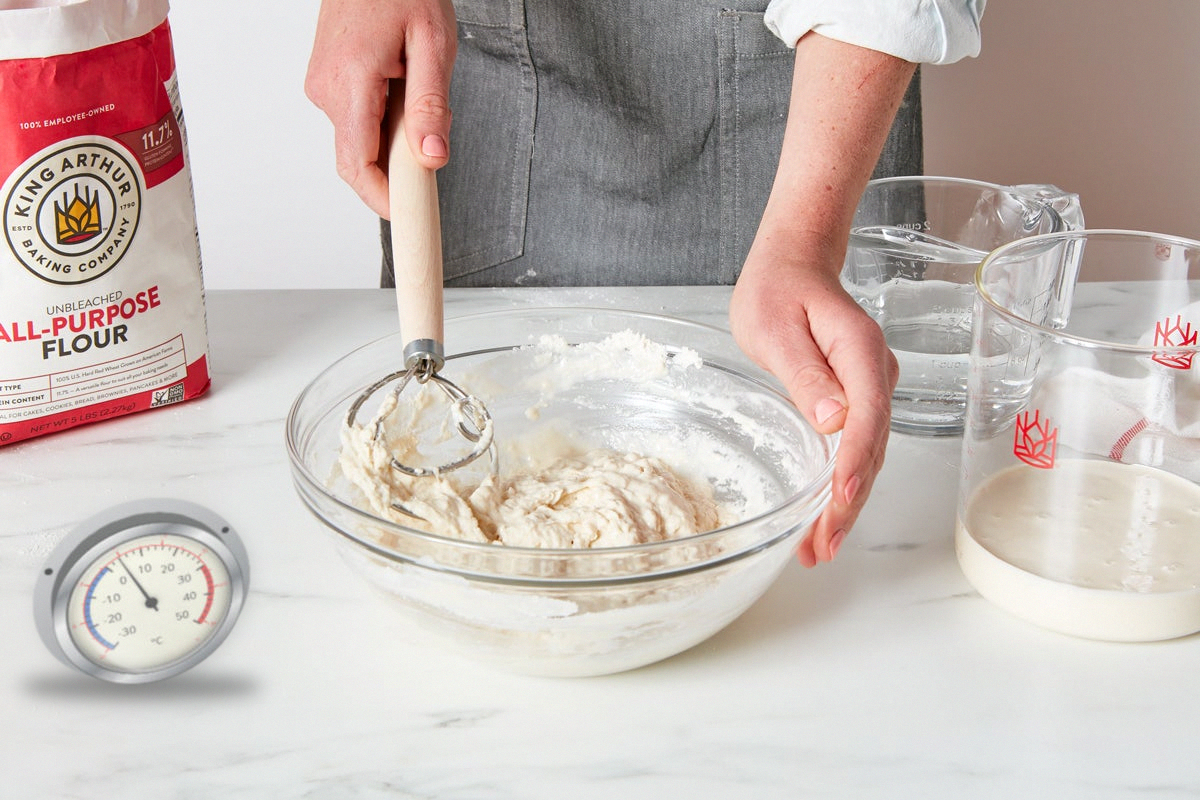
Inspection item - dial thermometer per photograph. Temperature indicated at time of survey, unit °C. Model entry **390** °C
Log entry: **4** °C
